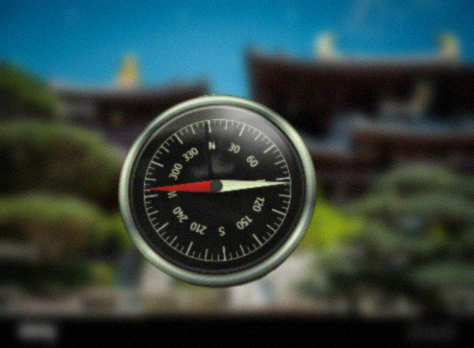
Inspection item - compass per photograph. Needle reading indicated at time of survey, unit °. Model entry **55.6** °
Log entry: **275** °
